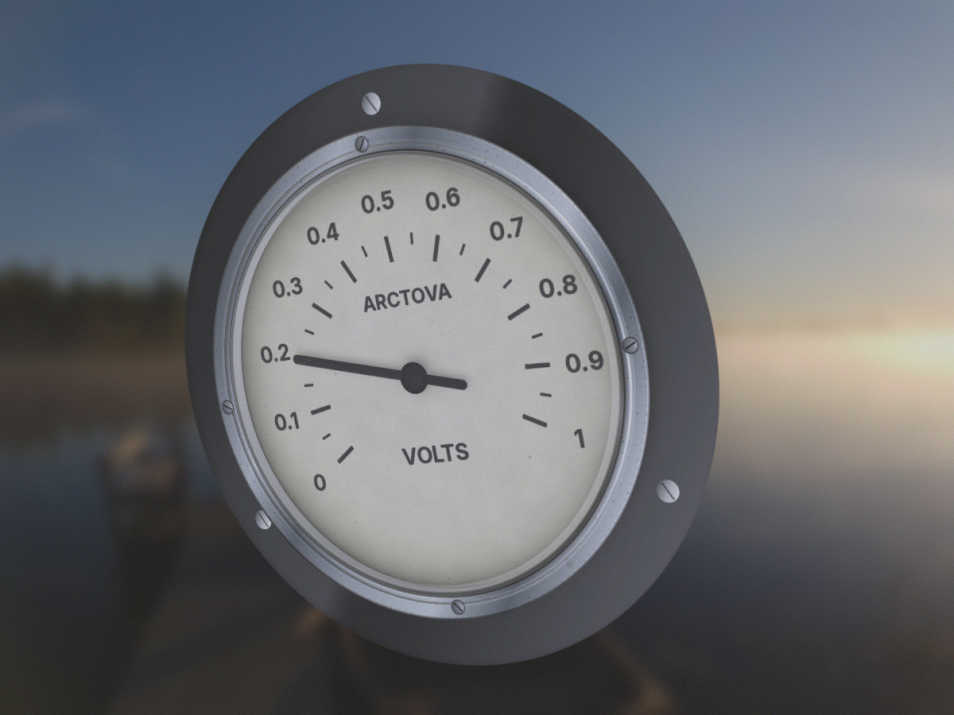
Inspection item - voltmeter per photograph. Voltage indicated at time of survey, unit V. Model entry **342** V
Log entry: **0.2** V
